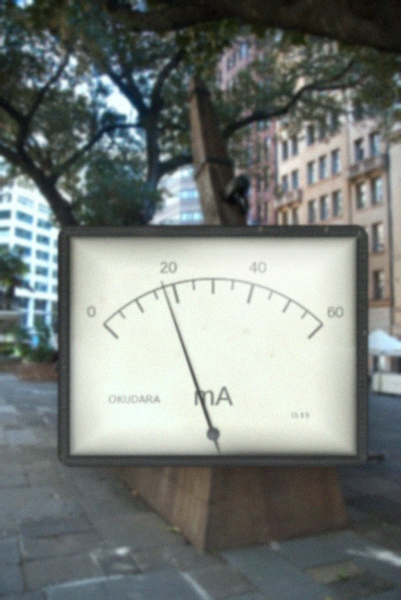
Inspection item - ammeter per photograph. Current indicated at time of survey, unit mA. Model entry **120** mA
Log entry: **17.5** mA
